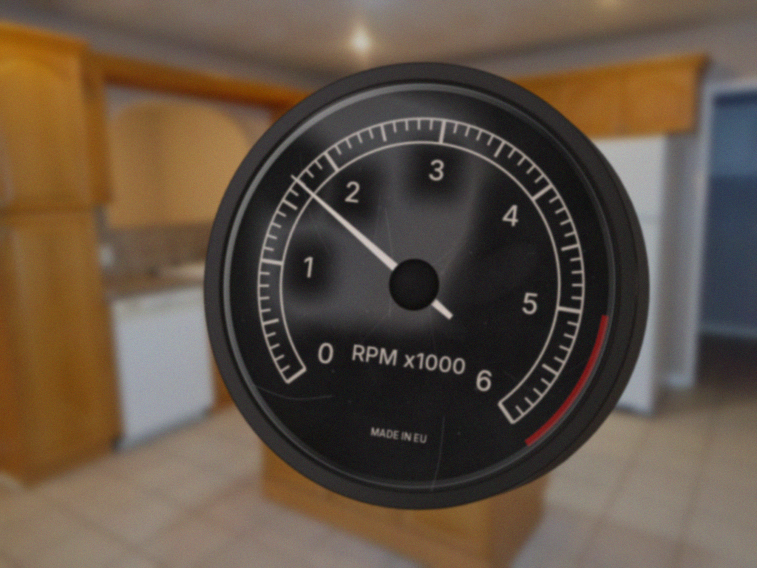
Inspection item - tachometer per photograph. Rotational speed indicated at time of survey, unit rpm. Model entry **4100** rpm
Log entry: **1700** rpm
